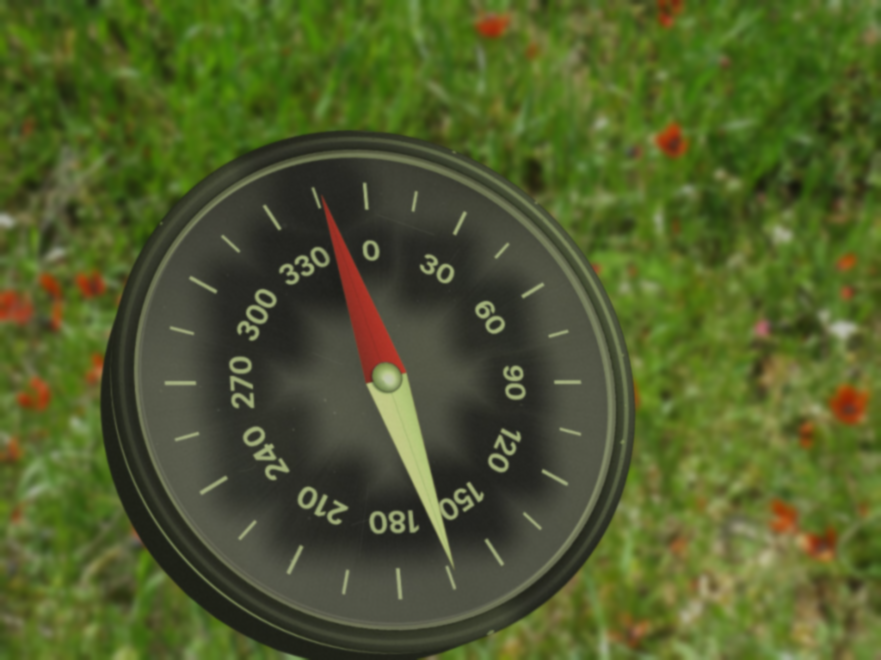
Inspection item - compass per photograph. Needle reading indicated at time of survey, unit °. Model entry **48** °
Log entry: **345** °
